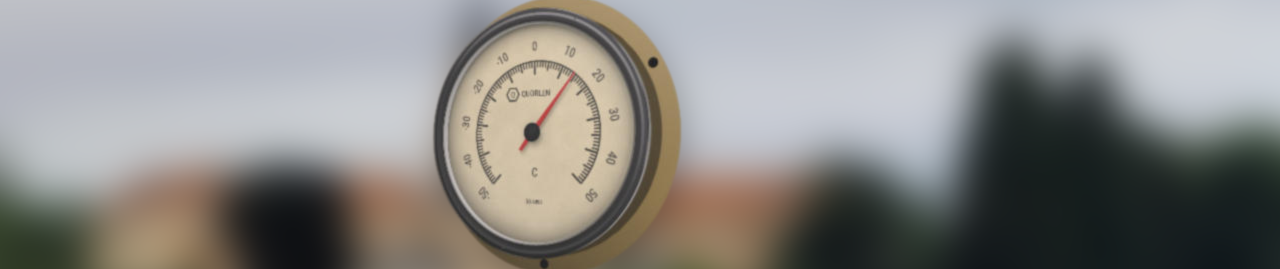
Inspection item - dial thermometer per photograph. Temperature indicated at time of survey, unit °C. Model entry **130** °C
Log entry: **15** °C
